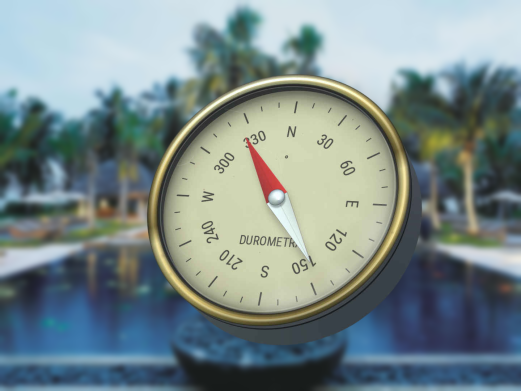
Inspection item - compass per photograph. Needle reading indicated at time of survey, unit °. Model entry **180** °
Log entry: **325** °
